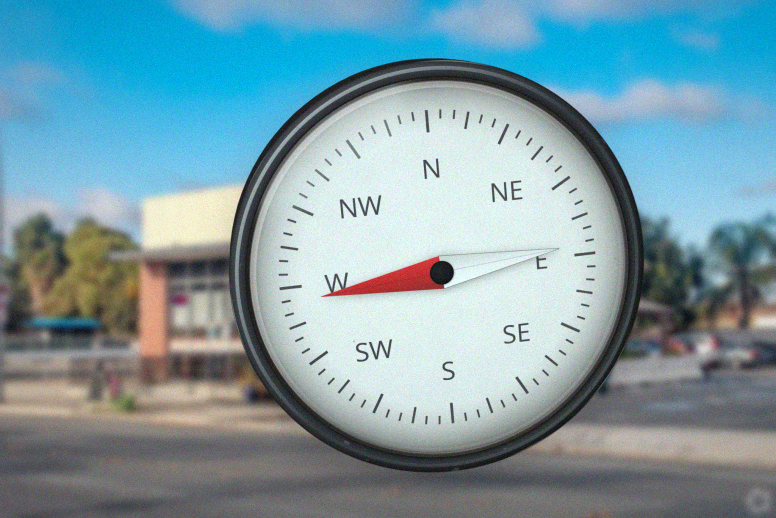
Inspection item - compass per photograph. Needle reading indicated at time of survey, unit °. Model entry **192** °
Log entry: **265** °
